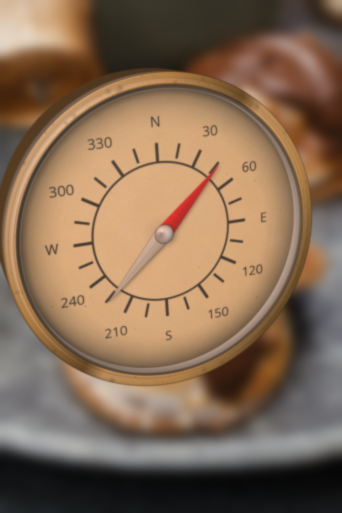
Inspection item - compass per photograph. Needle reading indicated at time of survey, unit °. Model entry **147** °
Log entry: **45** °
